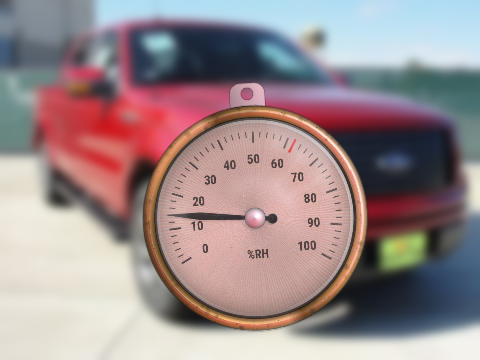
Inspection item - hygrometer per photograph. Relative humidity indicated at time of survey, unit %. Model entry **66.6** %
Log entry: **14** %
